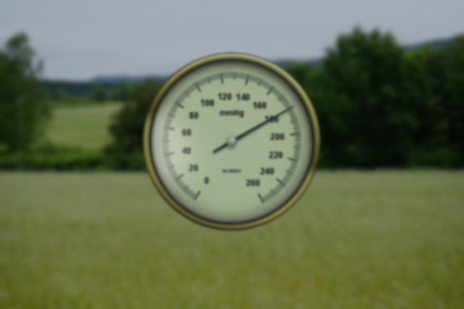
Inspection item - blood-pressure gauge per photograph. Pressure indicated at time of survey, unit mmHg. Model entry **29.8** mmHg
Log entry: **180** mmHg
